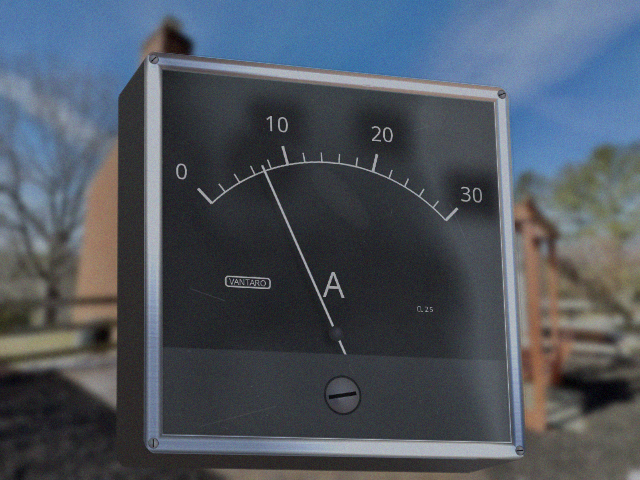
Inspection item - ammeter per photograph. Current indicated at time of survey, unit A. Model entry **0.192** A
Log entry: **7** A
